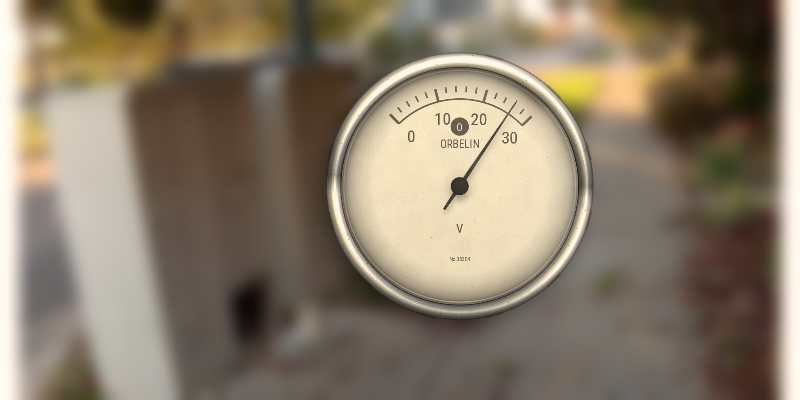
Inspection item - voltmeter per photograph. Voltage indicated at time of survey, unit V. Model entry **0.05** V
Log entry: **26** V
